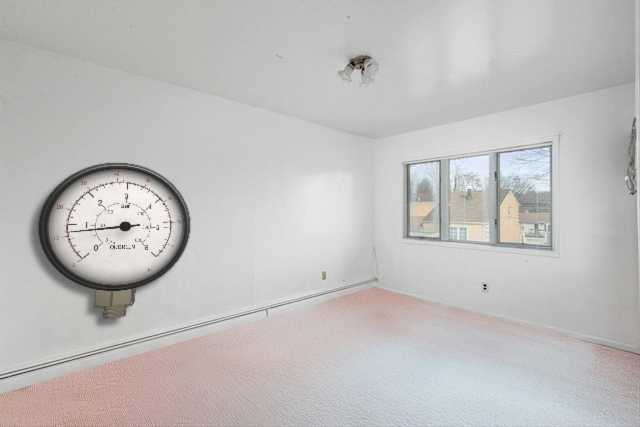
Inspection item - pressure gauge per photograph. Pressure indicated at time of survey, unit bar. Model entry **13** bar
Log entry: **0.8** bar
